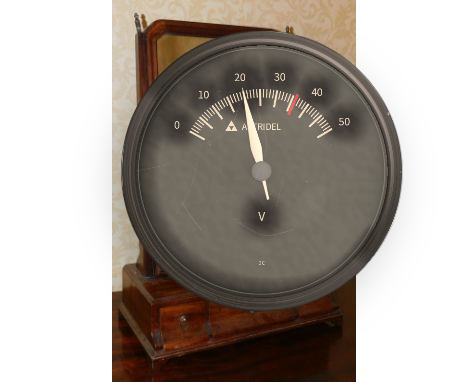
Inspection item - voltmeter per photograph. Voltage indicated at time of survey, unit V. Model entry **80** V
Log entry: **20** V
